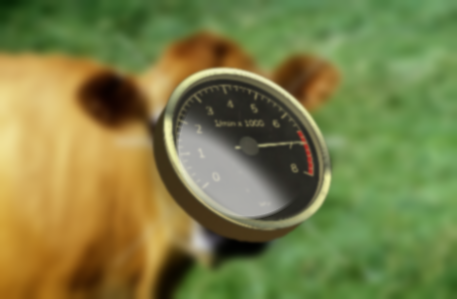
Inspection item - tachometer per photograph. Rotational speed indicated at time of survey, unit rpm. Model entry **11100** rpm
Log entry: **7000** rpm
